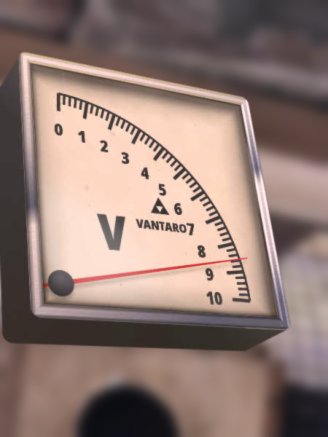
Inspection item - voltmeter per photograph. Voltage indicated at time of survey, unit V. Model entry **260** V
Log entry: **8.6** V
